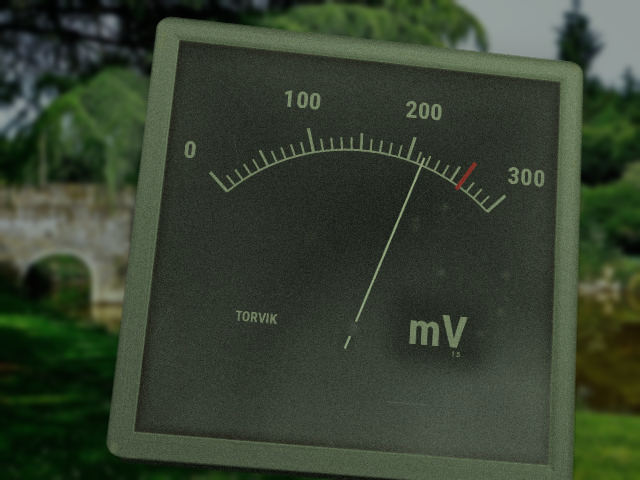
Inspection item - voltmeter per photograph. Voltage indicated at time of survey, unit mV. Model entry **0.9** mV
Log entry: **215** mV
